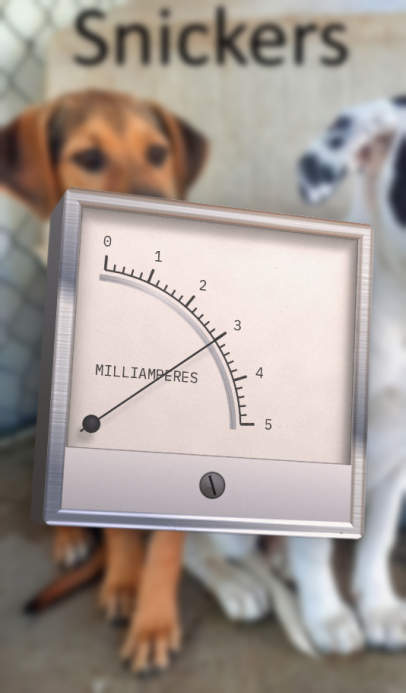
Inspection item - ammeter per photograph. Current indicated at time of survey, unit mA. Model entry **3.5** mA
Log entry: **3** mA
